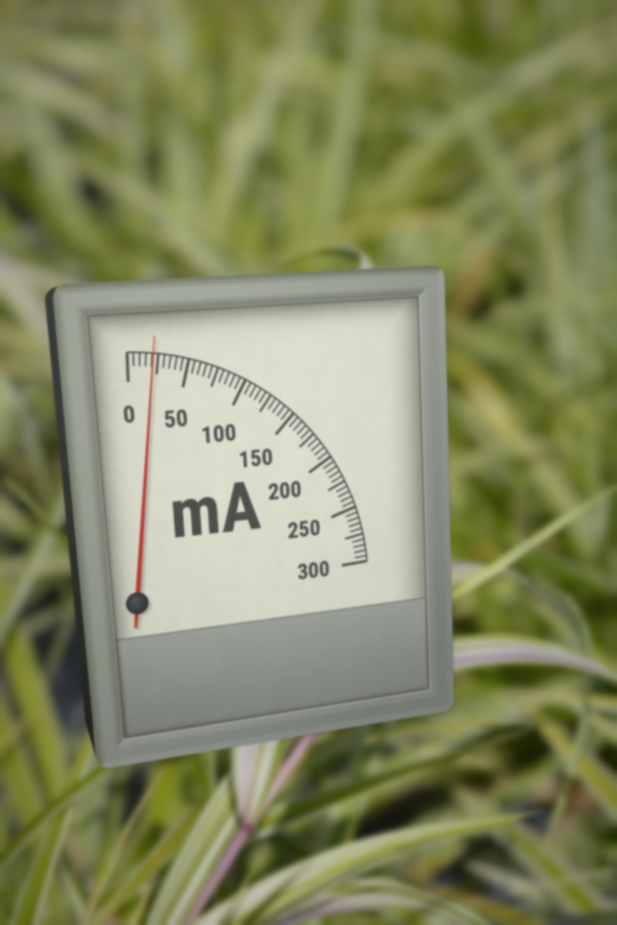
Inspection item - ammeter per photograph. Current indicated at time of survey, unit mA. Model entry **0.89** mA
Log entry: **20** mA
